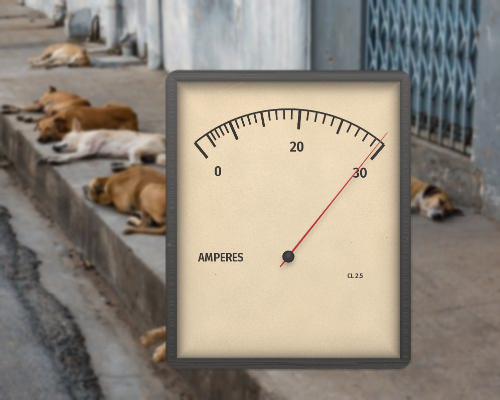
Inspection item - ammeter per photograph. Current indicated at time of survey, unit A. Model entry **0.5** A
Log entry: **29.5** A
